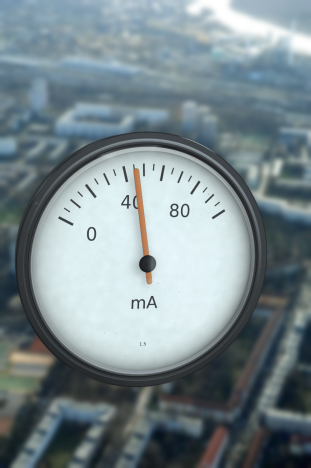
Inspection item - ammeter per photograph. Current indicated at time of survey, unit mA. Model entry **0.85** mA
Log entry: **45** mA
